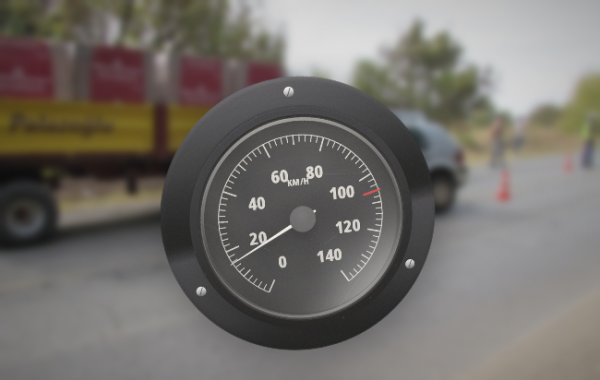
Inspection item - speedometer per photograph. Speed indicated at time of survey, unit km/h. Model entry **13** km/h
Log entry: **16** km/h
